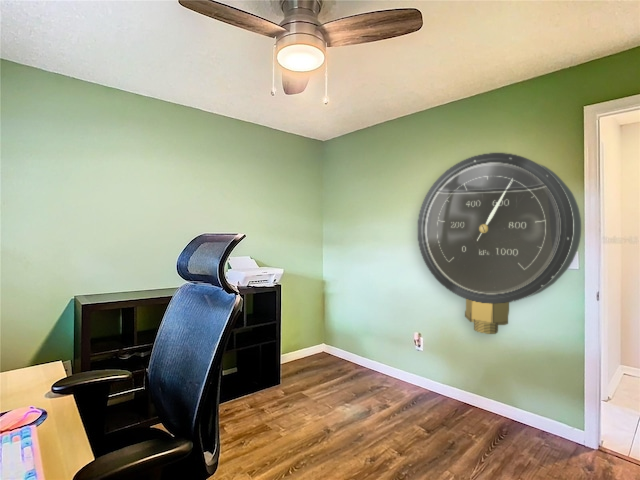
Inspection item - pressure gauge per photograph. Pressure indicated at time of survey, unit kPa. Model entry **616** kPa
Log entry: **600** kPa
